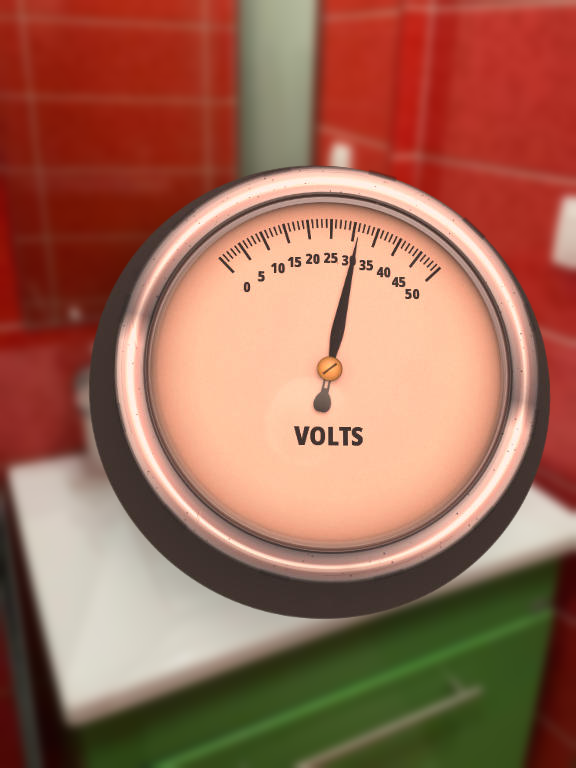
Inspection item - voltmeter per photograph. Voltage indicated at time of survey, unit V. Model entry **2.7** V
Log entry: **31** V
